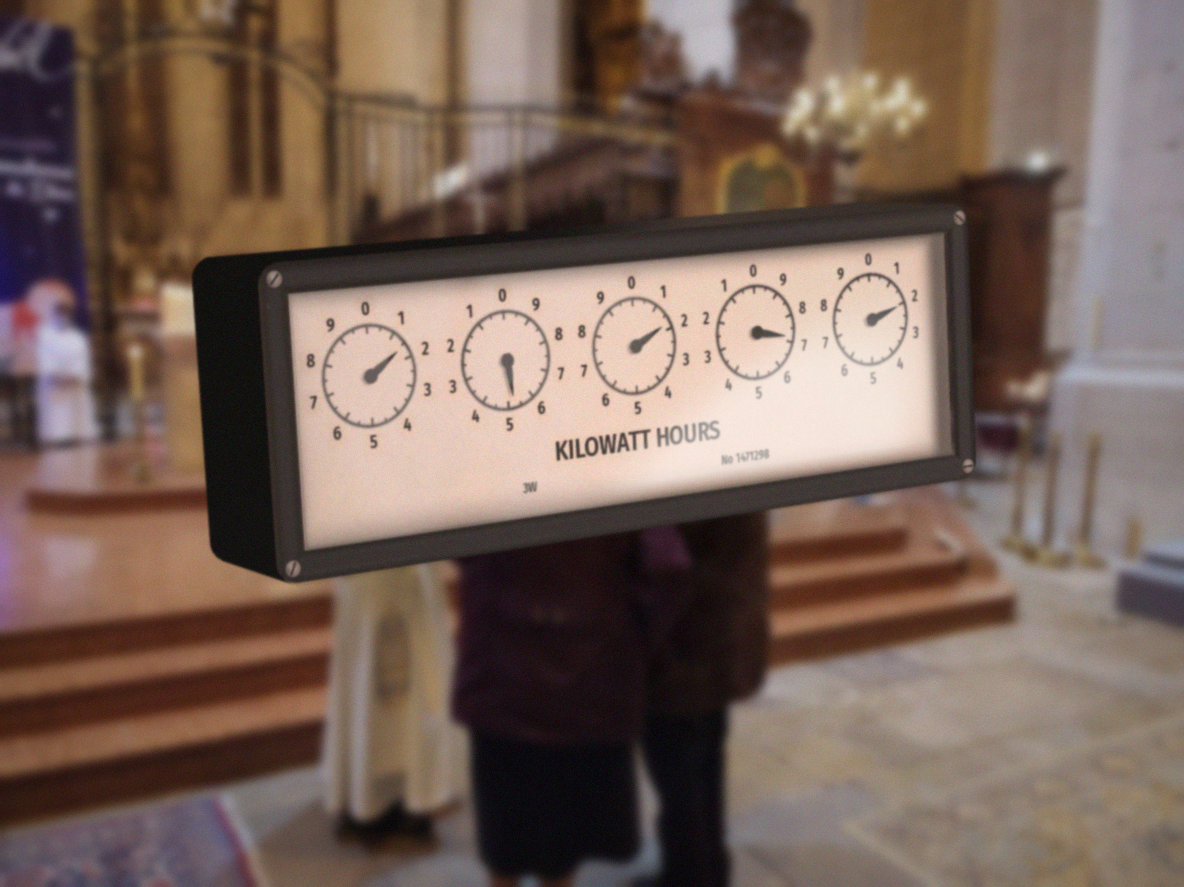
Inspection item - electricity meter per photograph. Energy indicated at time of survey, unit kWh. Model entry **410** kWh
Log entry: **15172** kWh
